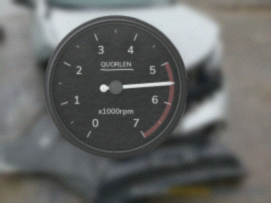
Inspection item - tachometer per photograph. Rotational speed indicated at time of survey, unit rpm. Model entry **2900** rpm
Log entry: **5500** rpm
